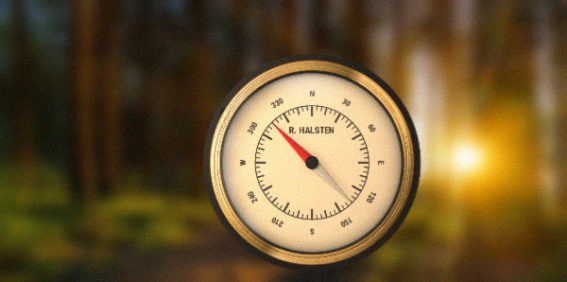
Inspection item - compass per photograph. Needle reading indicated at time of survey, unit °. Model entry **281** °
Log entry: **315** °
